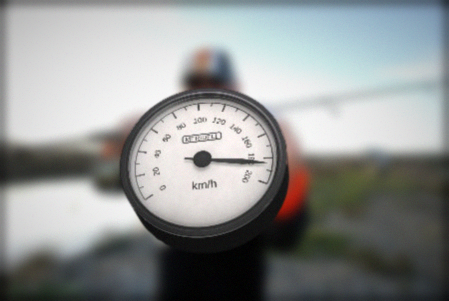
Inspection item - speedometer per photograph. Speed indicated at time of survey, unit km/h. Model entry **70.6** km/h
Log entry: **185** km/h
